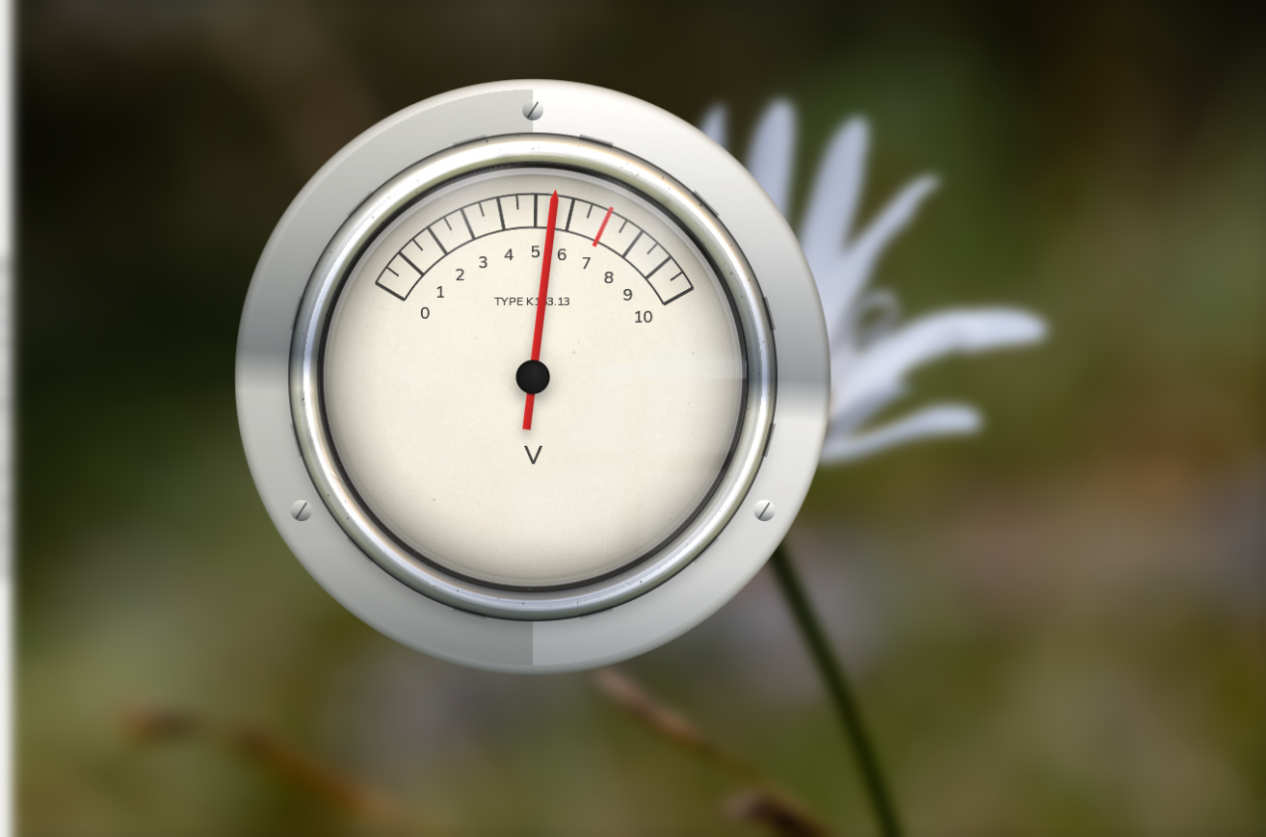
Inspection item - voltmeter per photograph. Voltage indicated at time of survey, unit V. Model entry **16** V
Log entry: **5.5** V
